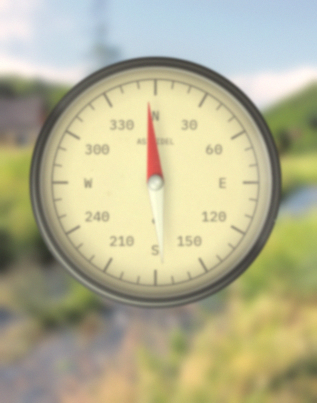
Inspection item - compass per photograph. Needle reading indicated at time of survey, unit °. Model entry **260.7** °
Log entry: **355** °
